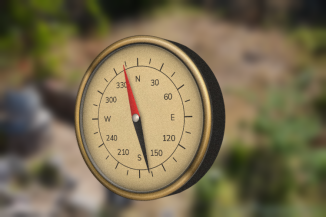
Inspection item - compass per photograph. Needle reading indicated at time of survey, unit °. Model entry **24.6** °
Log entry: **345** °
